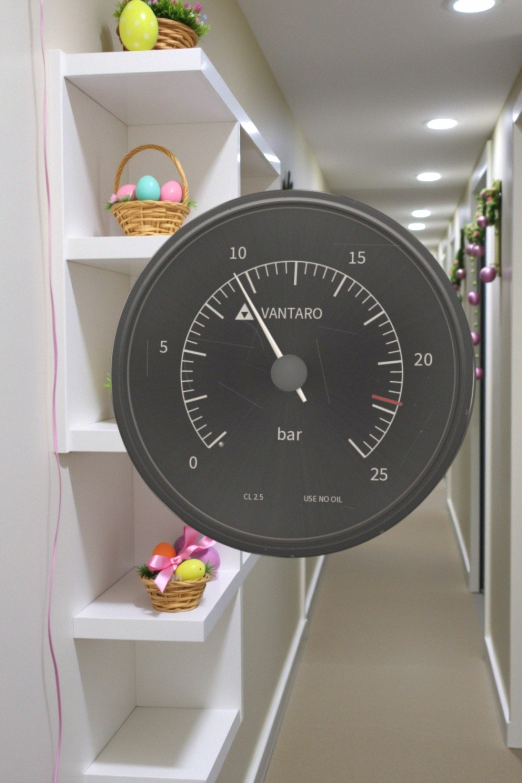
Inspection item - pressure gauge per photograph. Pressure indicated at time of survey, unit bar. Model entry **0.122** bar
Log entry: **9.5** bar
